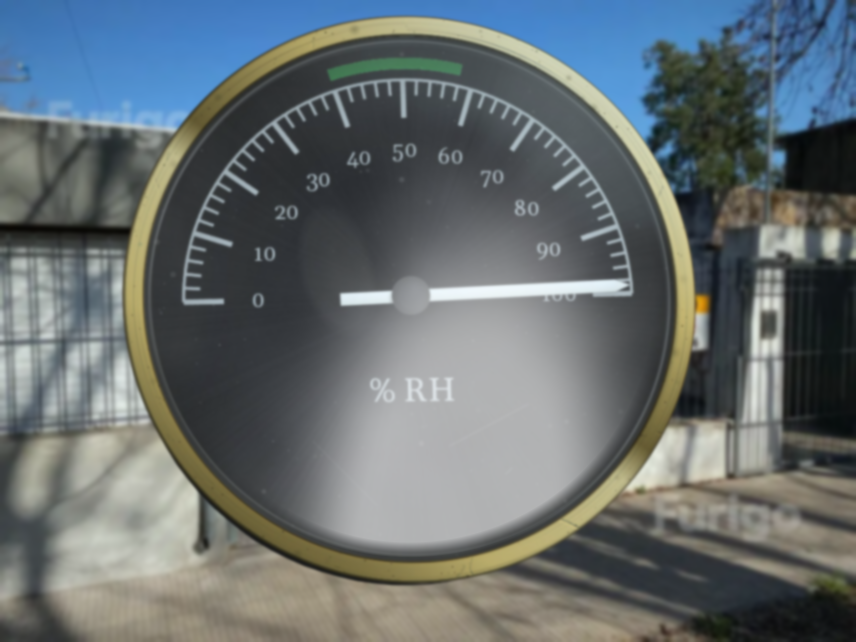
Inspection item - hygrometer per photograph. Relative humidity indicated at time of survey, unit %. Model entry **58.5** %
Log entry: **99** %
